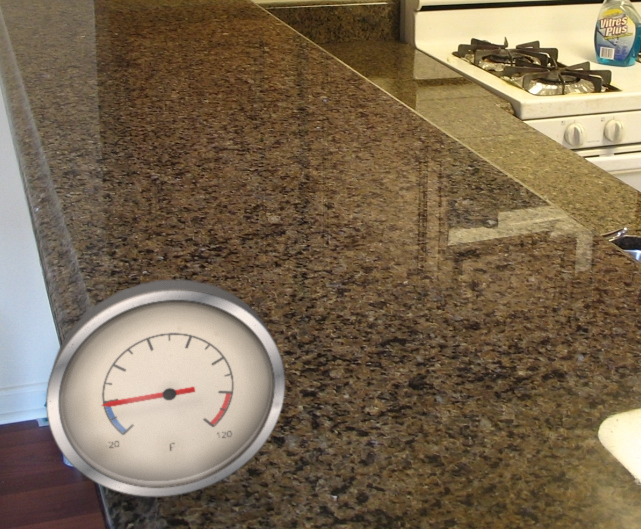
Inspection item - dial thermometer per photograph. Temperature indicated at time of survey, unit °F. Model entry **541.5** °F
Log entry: **0** °F
